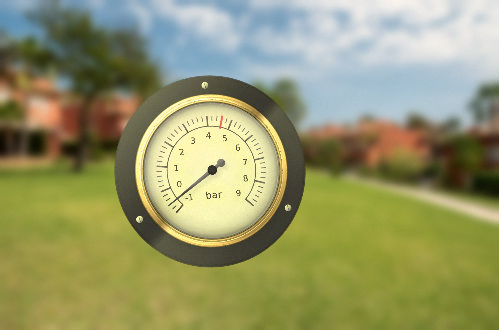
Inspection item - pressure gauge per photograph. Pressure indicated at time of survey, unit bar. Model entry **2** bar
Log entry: **-0.6** bar
